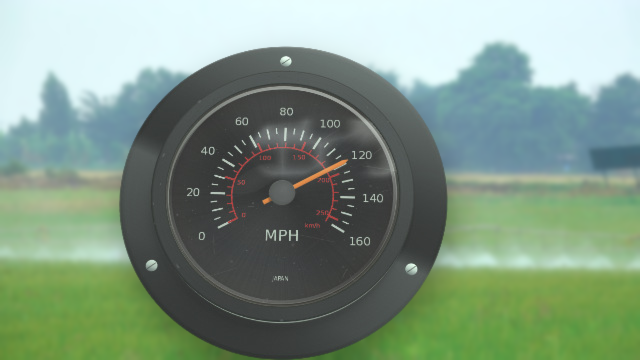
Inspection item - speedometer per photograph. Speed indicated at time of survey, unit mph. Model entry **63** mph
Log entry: **120** mph
